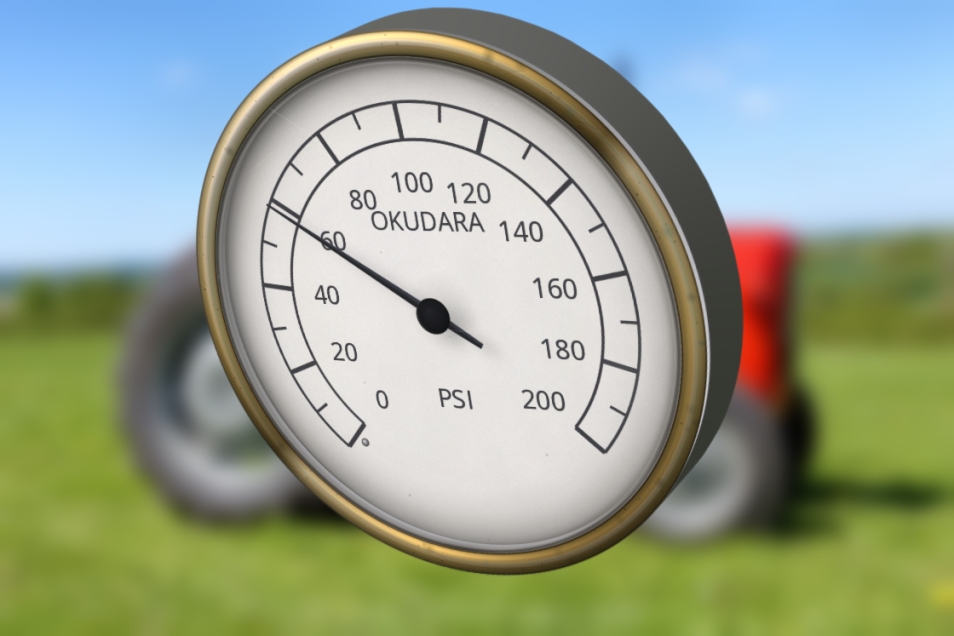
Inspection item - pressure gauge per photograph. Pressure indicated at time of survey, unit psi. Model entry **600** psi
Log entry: **60** psi
